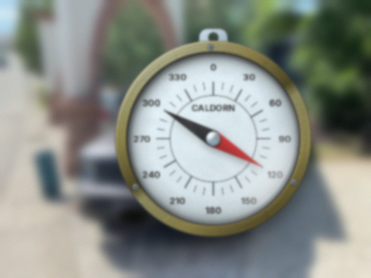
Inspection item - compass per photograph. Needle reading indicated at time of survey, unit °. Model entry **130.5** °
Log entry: **120** °
